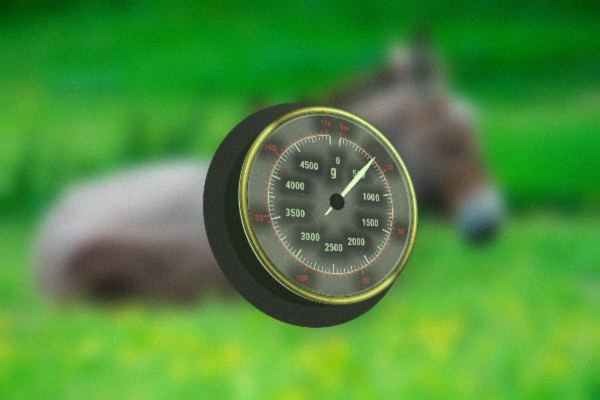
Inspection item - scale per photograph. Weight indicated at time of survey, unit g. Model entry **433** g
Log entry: **500** g
